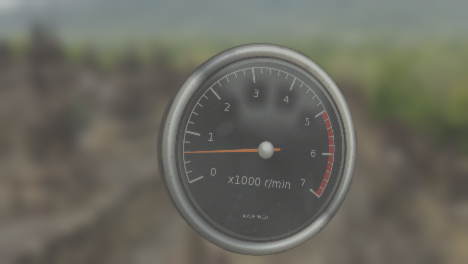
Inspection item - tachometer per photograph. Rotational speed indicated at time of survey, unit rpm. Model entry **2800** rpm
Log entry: **600** rpm
